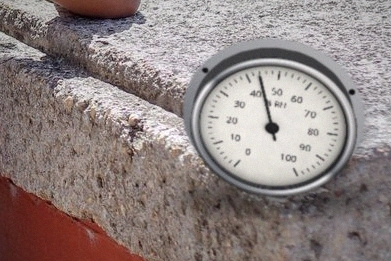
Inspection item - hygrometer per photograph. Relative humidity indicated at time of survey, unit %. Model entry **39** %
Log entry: **44** %
